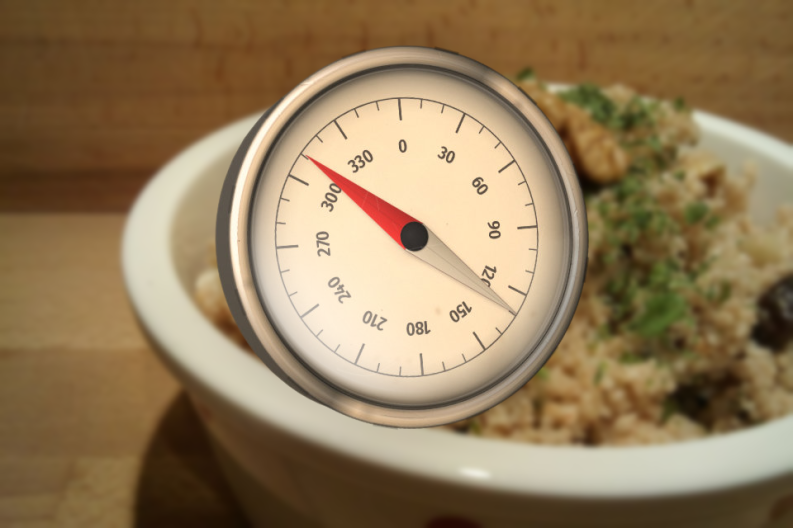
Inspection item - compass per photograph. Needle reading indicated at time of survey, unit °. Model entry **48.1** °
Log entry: **310** °
